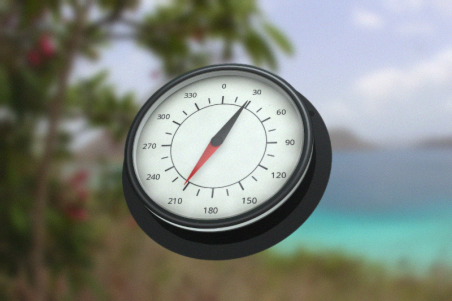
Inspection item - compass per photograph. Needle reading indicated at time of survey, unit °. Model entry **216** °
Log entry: **210** °
